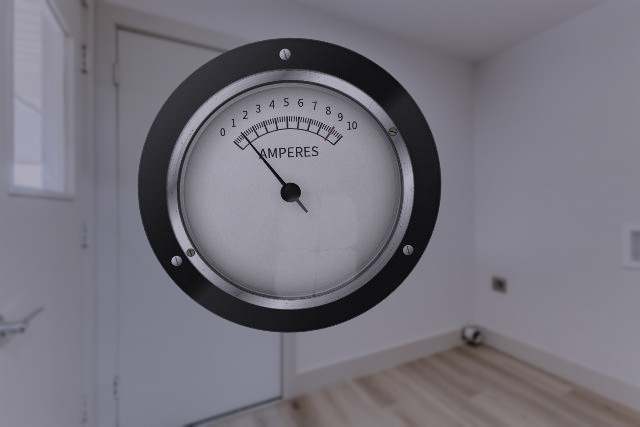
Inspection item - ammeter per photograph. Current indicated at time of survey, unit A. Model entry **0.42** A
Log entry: **1** A
